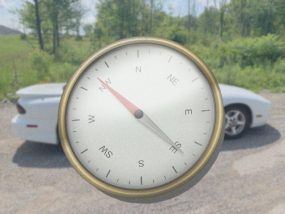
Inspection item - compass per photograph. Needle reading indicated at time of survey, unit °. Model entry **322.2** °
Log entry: **315** °
